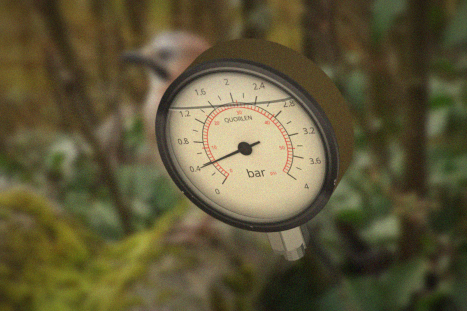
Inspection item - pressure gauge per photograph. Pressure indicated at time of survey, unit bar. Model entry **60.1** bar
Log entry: **0.4** bar
